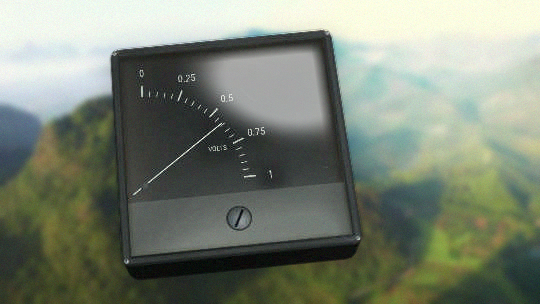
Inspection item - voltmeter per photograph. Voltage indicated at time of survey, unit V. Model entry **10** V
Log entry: **0.6** V
